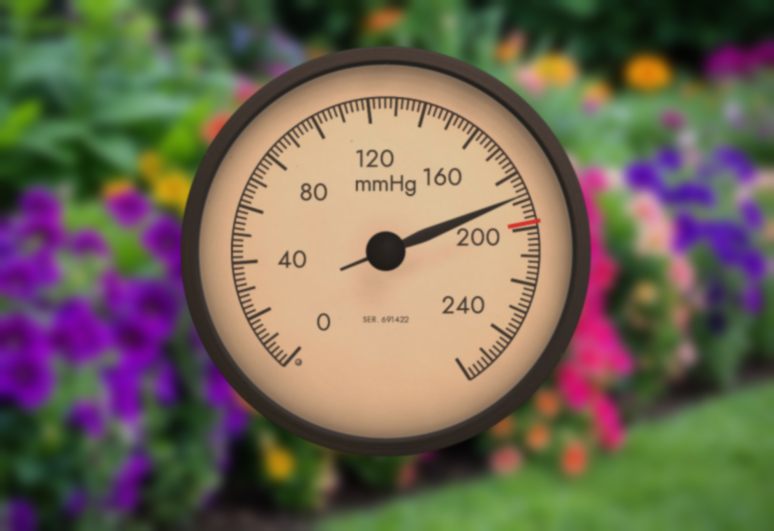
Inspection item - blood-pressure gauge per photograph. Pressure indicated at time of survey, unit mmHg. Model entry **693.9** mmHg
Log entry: **188** mmHg
